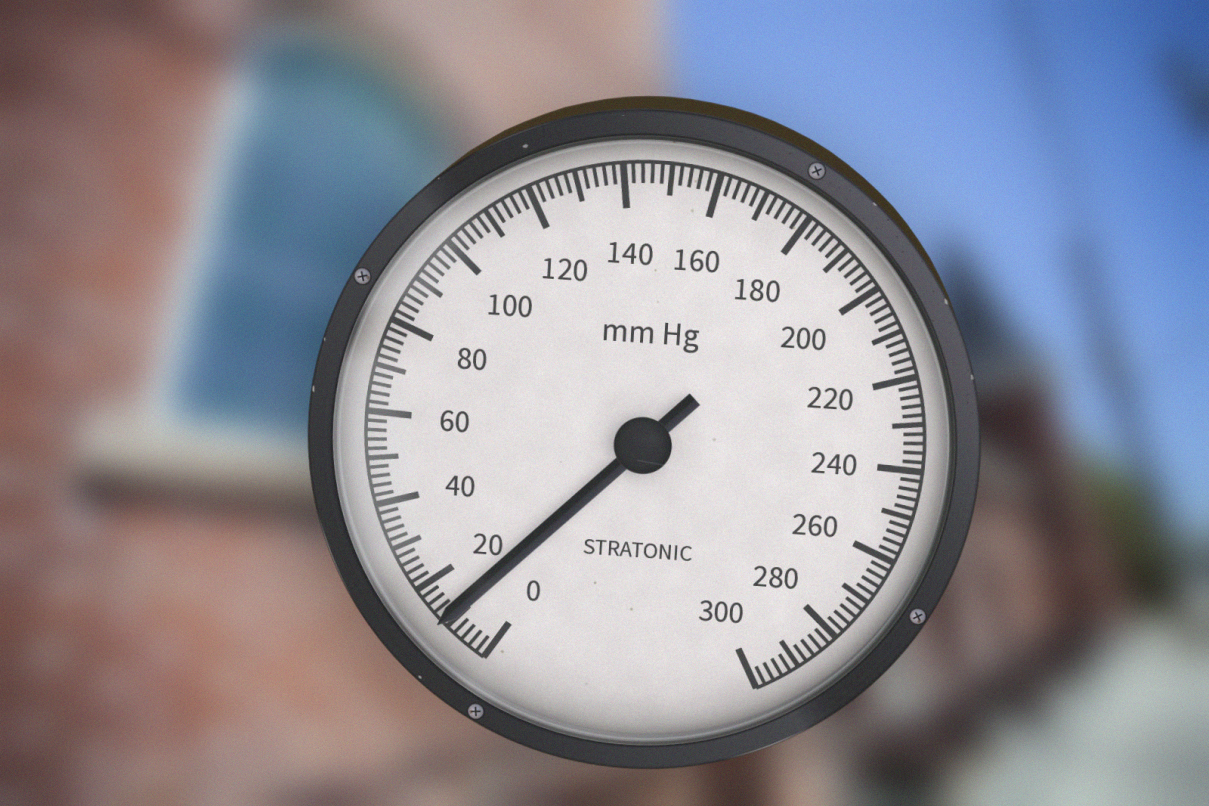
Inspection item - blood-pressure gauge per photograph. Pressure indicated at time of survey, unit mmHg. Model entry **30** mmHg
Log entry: **12** mmHg
